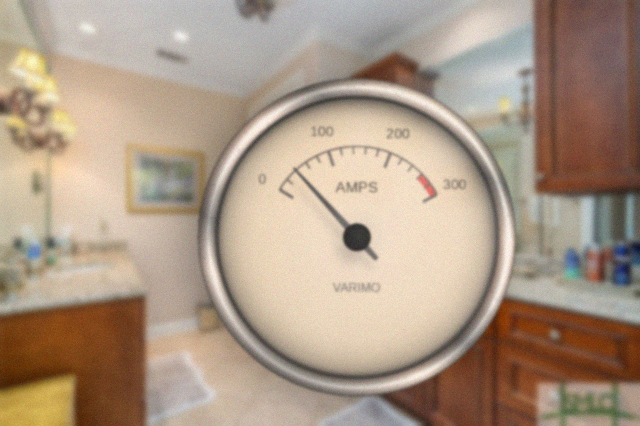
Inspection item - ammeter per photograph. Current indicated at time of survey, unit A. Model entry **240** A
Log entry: **40** A
